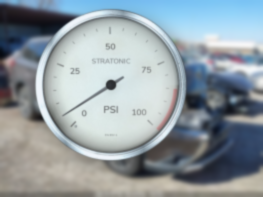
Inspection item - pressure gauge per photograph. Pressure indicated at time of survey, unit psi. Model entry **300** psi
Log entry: **5** psi
